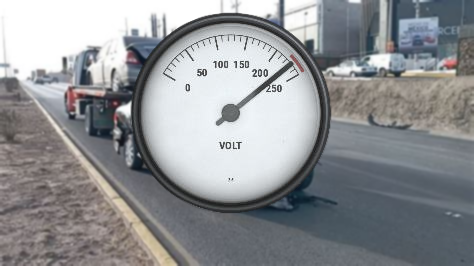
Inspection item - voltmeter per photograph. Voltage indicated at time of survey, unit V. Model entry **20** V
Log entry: **230** V
